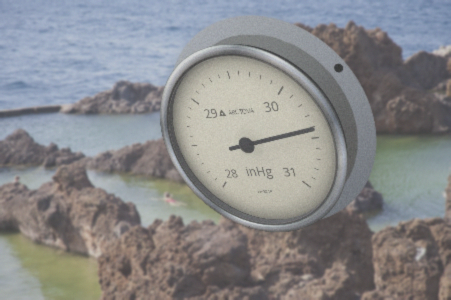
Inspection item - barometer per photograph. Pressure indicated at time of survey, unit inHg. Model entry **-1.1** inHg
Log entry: **30.4** inHg
